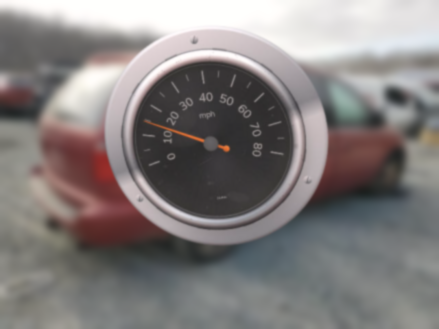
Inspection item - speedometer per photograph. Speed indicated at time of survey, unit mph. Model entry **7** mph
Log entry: **15** mph
